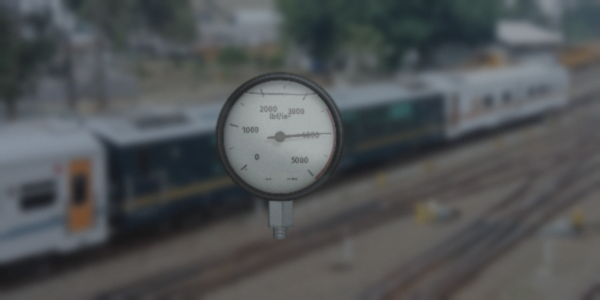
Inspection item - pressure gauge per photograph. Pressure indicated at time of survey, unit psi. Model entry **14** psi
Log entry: **4000** psi
